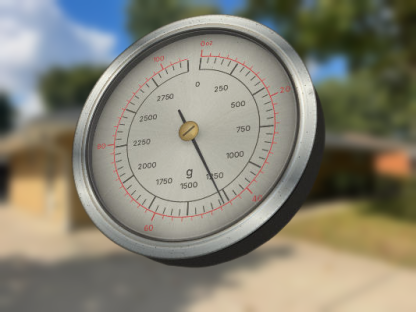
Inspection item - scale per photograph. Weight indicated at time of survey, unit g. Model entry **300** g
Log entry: **1275** g
